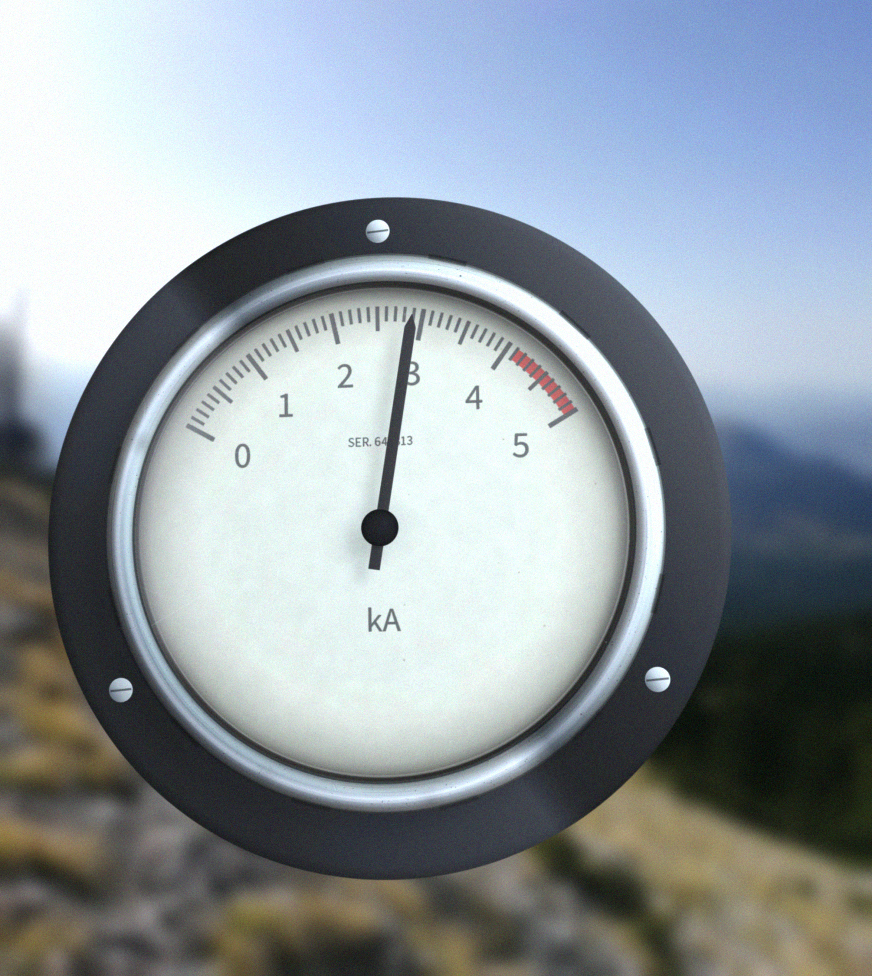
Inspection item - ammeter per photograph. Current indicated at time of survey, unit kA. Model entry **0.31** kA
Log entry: **2.9** kA
